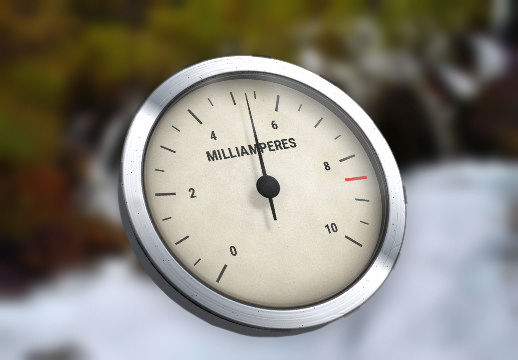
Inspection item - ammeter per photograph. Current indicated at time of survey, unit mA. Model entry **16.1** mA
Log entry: **5.25** mA
